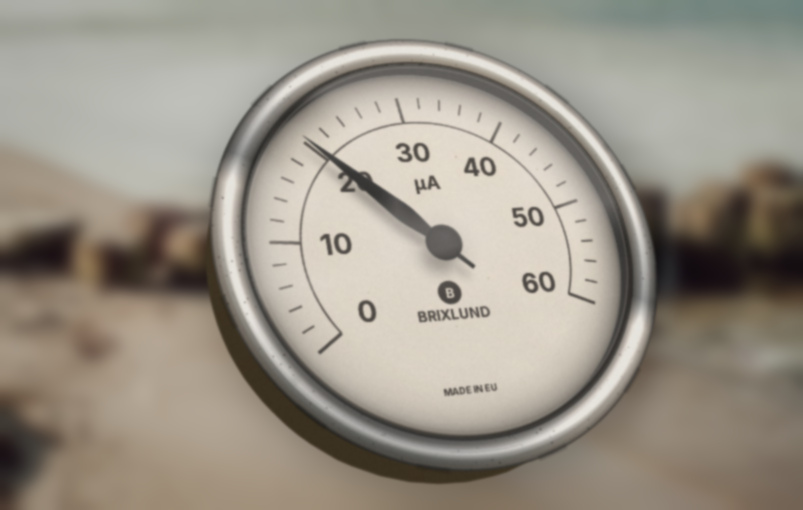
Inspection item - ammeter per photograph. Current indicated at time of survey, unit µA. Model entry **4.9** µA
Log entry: **20** µA
